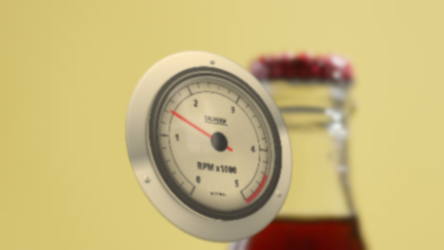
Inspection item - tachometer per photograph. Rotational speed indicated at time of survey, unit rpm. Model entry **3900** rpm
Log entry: **1400** rpm
